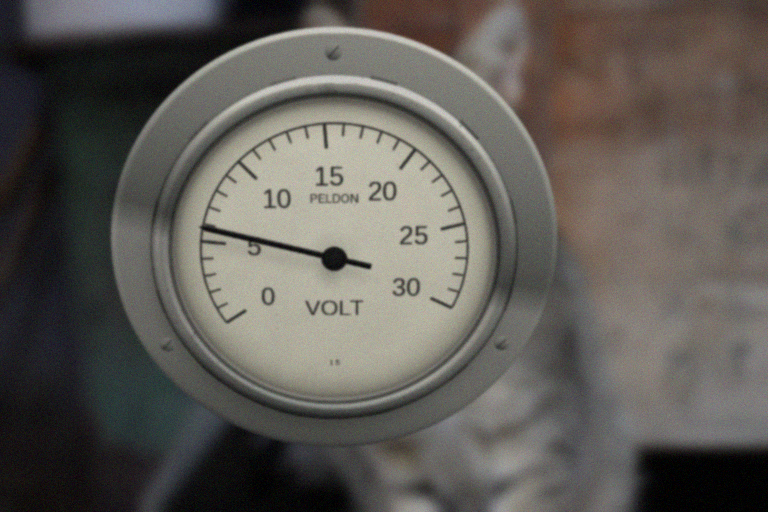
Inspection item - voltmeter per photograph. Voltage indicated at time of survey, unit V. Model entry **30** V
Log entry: **6** V
